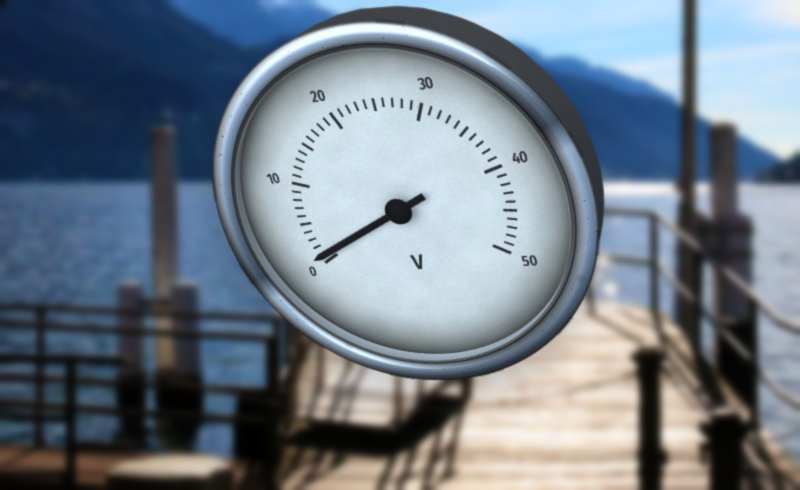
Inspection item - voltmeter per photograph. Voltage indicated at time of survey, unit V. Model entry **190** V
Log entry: **1** V
